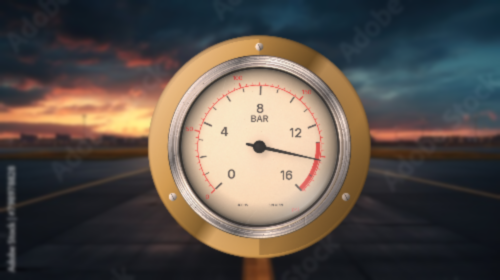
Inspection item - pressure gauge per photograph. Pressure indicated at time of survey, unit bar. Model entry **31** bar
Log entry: **14** bar
